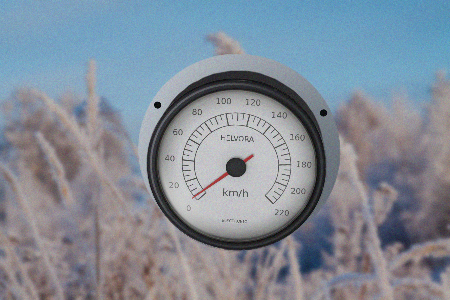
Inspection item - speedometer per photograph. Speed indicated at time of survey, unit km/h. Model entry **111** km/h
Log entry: **5** km/h
